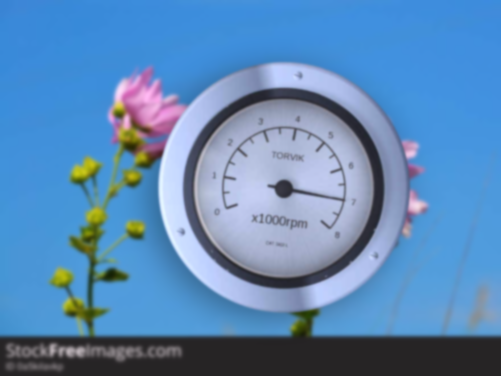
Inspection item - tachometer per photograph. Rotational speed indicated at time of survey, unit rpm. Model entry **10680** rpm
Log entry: **7000** rpm
